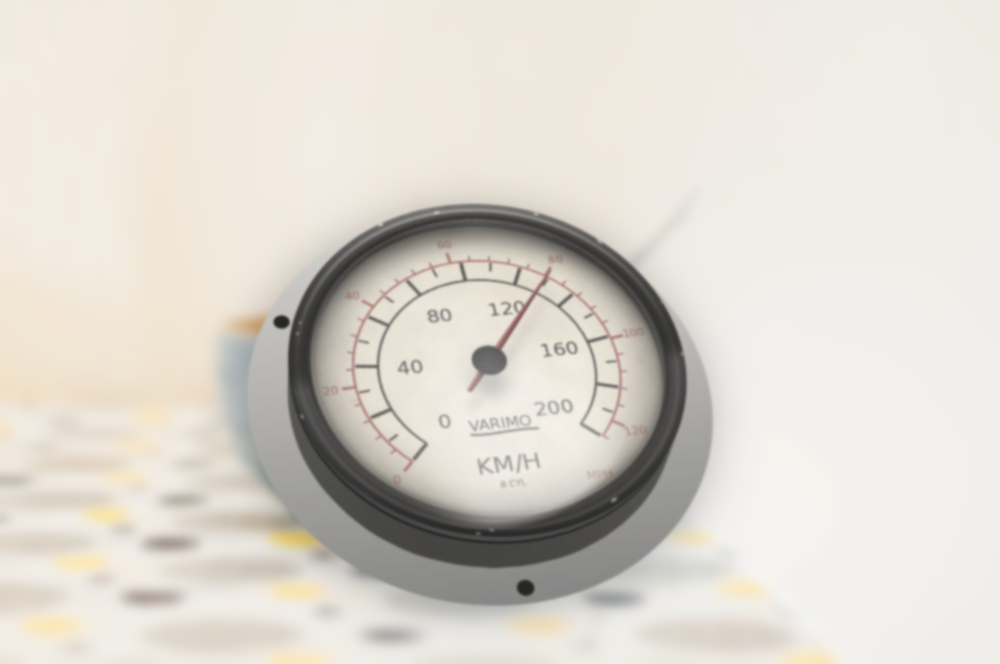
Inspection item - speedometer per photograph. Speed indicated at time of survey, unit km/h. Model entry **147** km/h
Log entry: **130** km/h
